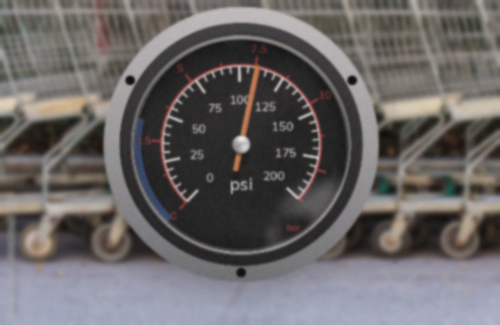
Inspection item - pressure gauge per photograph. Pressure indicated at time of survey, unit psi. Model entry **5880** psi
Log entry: **110** psi
